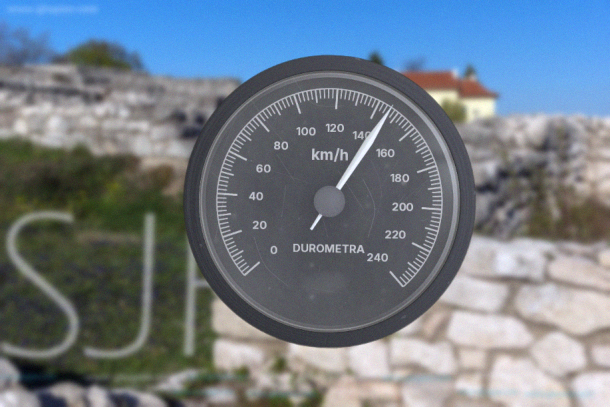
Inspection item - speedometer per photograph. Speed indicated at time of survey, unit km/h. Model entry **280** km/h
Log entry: **146** km/h
